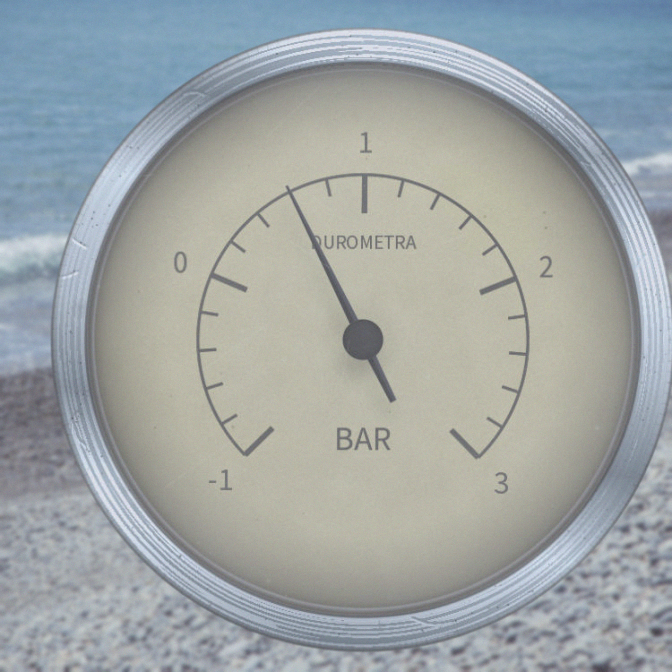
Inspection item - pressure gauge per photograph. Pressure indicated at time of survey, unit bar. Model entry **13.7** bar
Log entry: **0.6** bar
